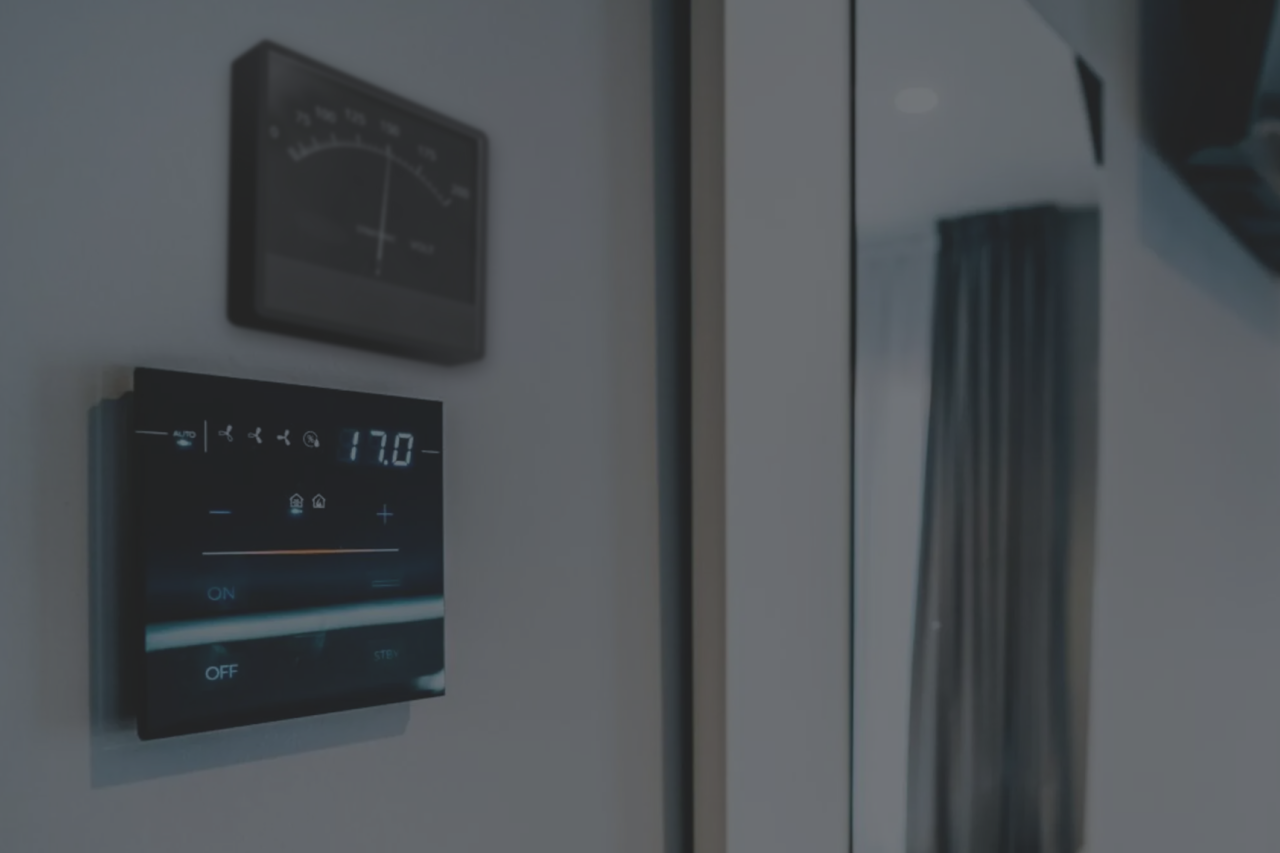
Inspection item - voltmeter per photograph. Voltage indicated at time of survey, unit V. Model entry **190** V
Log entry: **150** V
